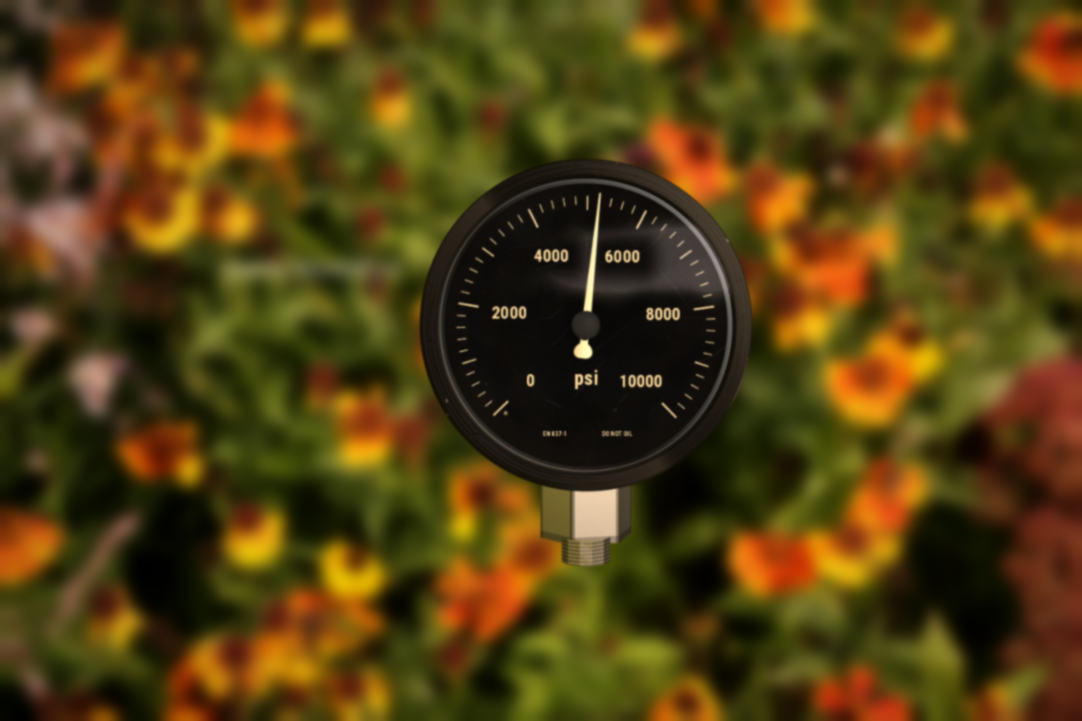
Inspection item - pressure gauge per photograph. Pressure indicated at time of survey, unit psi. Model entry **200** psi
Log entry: **5200** psi
